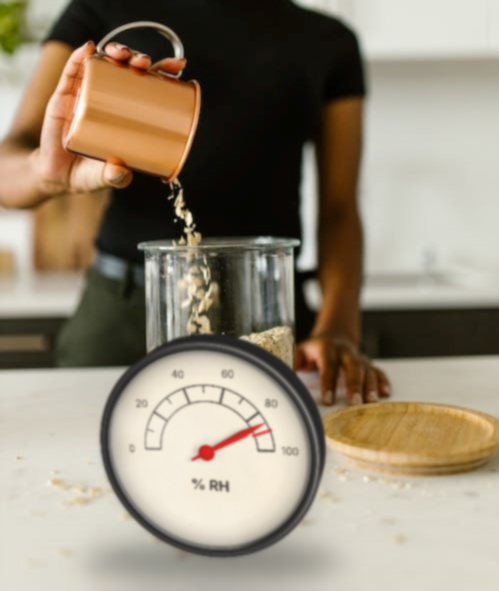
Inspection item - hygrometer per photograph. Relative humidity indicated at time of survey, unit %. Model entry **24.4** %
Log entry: **85** %
